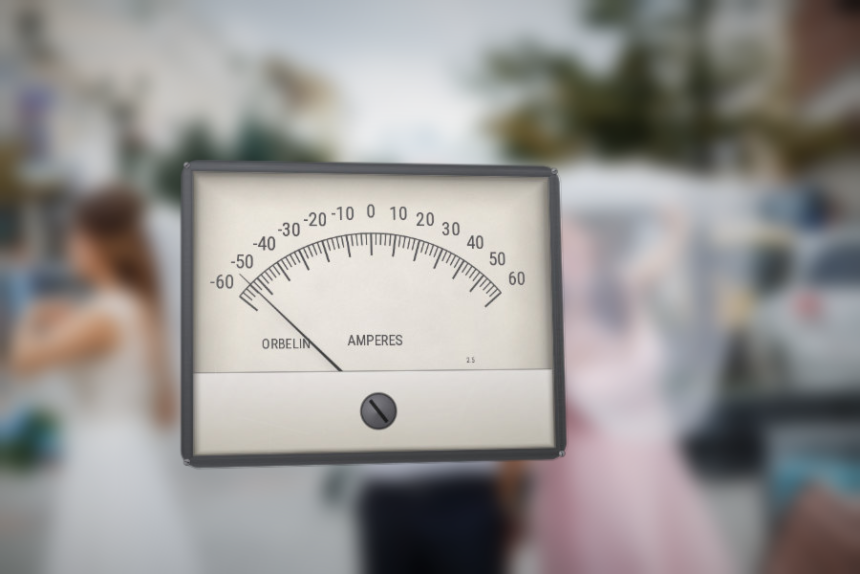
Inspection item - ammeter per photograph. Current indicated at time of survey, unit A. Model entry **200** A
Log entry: **-54** A
